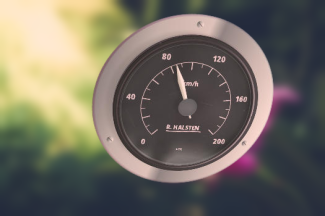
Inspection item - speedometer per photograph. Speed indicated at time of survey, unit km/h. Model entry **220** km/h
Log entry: **85** km/h
